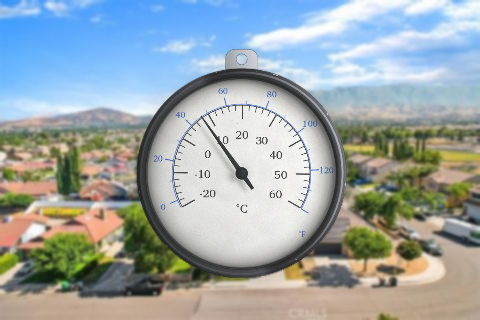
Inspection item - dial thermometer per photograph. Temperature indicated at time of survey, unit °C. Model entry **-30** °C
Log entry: **8** °C
